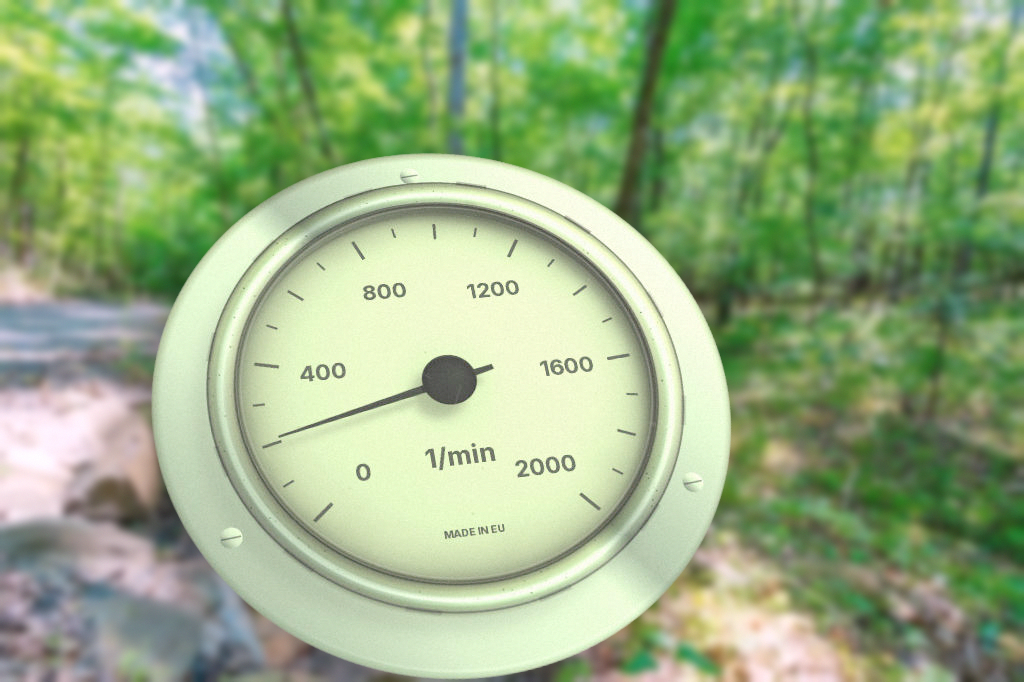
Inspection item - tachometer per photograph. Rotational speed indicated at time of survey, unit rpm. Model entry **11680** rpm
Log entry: **200** rpm
